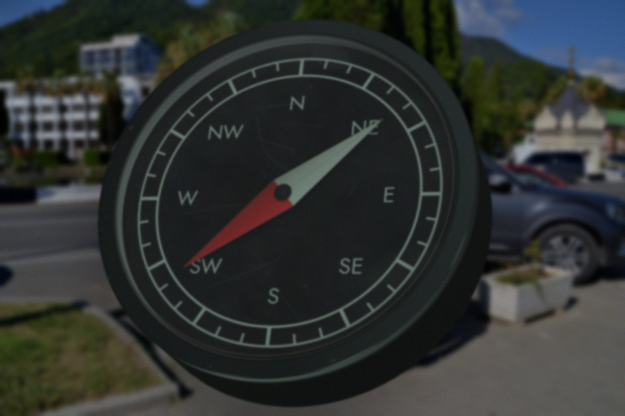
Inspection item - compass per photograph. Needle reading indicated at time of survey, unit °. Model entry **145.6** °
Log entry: **230** °
